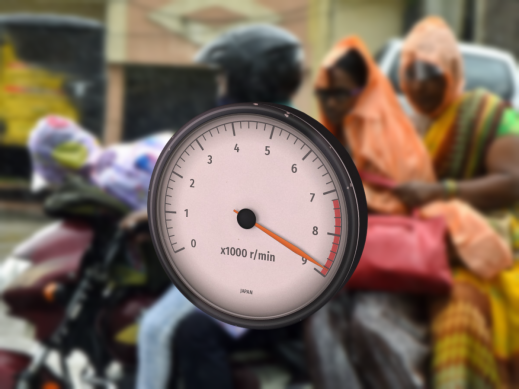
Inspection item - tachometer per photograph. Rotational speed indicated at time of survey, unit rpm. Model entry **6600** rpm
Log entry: **8800** rpm
